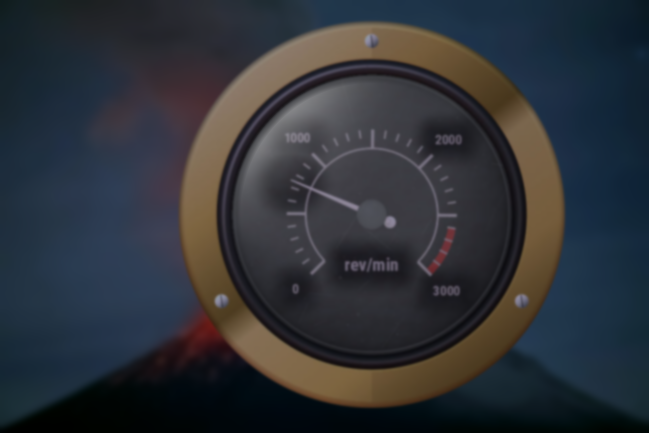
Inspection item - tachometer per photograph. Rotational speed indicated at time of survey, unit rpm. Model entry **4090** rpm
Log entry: **750** rpm
